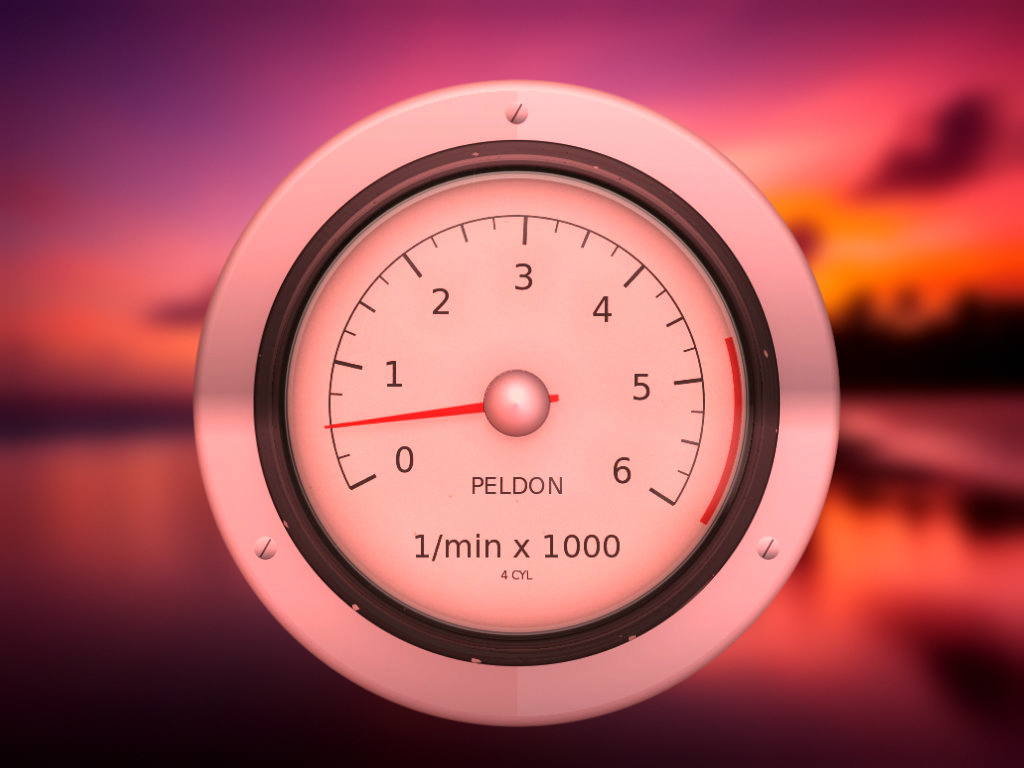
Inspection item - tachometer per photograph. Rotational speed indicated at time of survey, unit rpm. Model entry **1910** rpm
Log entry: **500** rpm
